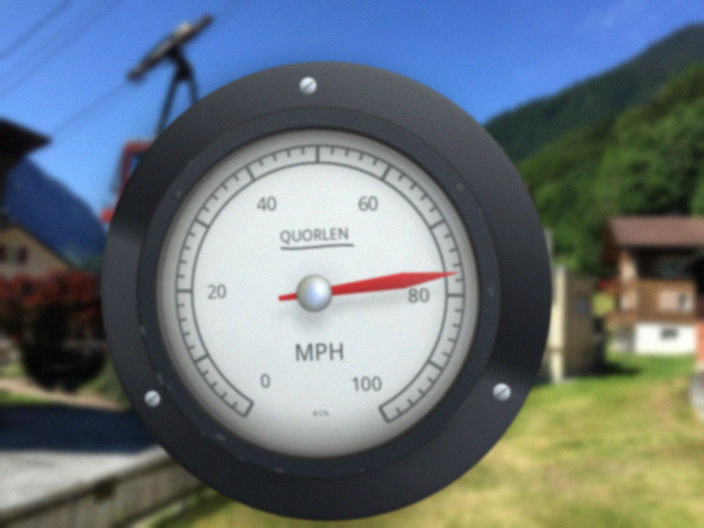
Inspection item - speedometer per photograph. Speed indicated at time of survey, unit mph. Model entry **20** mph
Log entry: **77** mph
